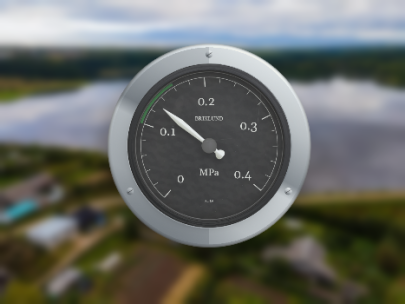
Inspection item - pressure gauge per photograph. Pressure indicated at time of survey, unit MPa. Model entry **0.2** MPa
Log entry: **0.13** MPa
